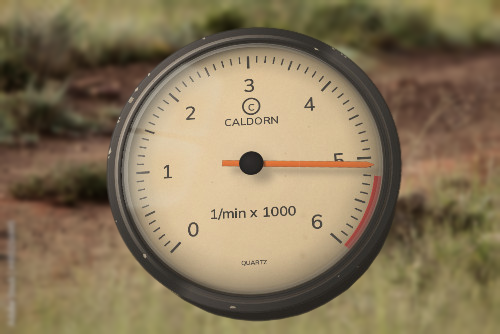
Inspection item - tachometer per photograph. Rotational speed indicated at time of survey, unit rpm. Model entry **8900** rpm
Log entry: **5100** rpm
